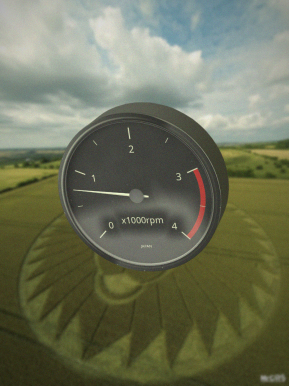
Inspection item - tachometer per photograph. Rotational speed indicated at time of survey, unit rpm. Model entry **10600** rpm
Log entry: **750** rpm
